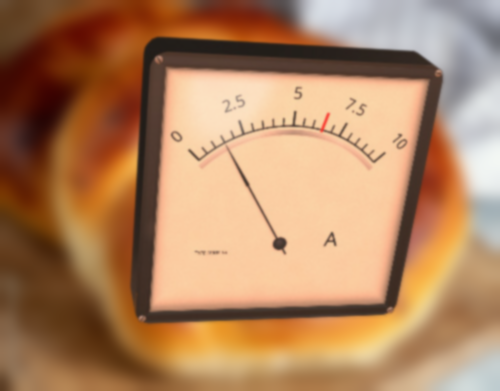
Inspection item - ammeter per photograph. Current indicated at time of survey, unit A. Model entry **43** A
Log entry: **1.5** A
